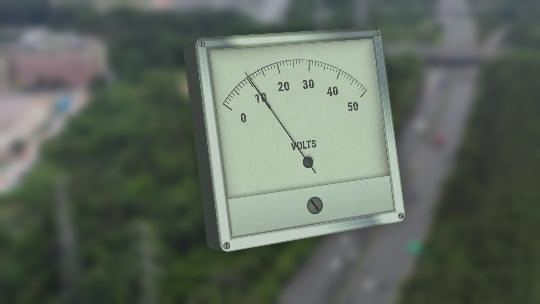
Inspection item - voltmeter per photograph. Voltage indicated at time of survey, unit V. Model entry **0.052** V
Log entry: **10** V
